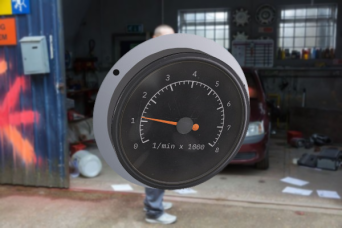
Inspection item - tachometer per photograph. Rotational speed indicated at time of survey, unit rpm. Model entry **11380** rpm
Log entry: **1200** rpm
